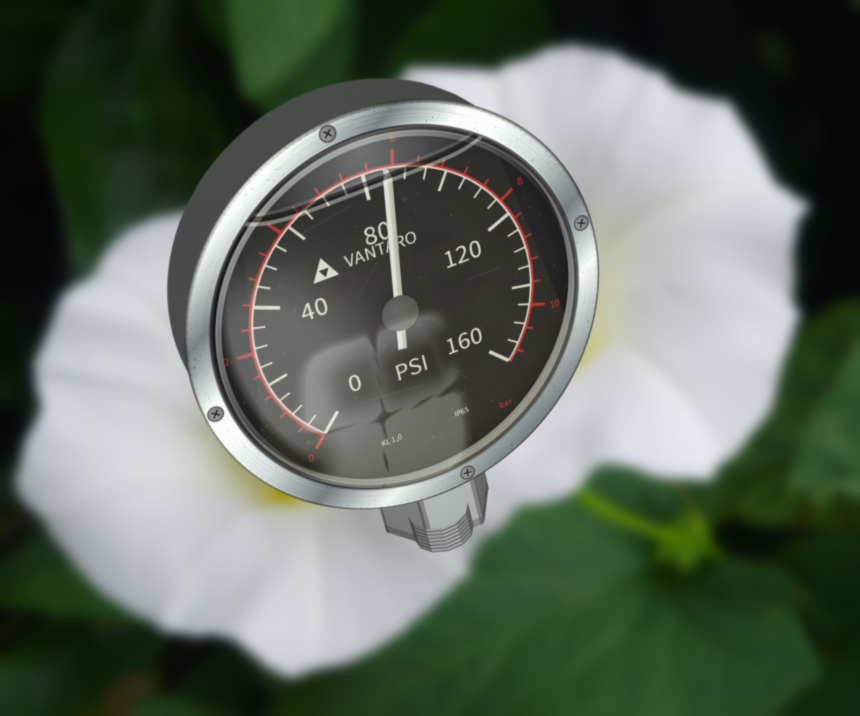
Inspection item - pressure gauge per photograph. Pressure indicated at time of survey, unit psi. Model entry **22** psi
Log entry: **85** psi
